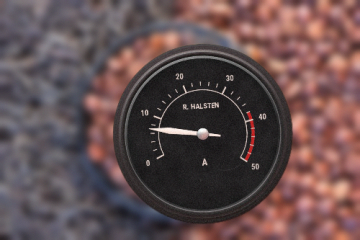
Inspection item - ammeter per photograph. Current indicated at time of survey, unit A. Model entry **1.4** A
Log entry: **7** A
